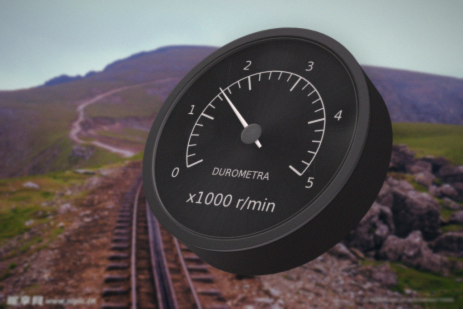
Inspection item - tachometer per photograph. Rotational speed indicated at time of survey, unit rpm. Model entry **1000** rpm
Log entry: **1500** rpm
